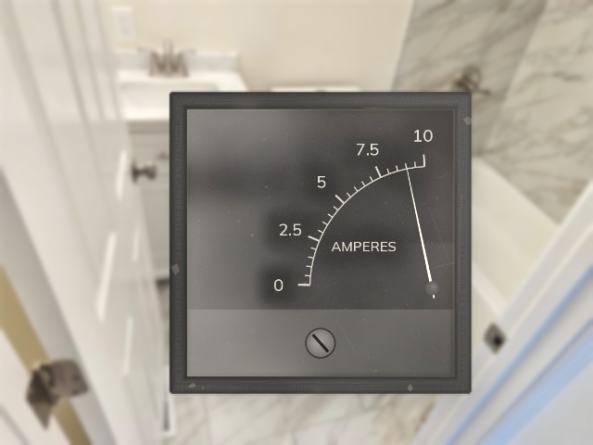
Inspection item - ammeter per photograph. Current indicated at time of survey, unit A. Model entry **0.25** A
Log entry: **9** A
